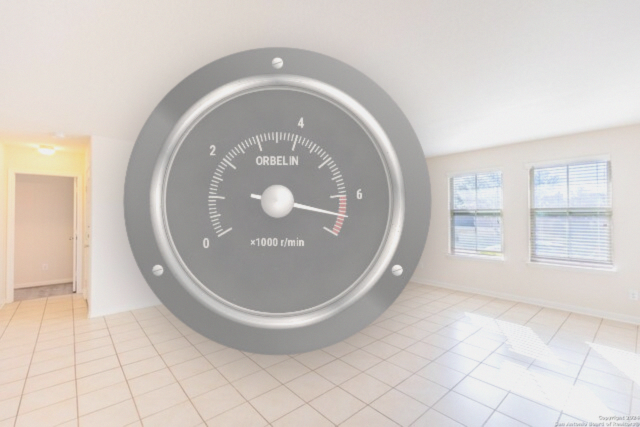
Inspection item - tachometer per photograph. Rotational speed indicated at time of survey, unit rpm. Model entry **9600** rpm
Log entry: **6500** rpm
